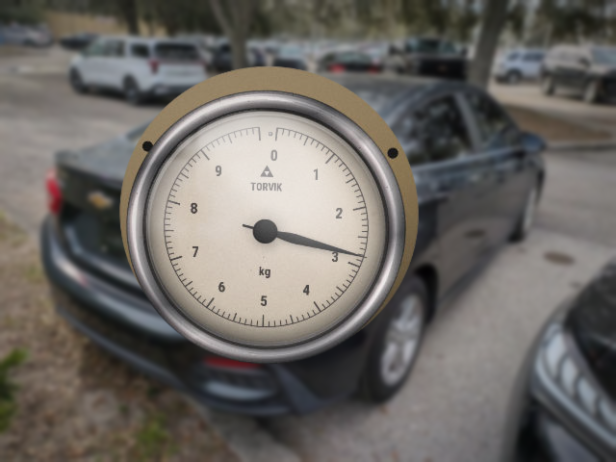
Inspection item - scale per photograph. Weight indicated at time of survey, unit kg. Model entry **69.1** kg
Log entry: **2.8** kg
